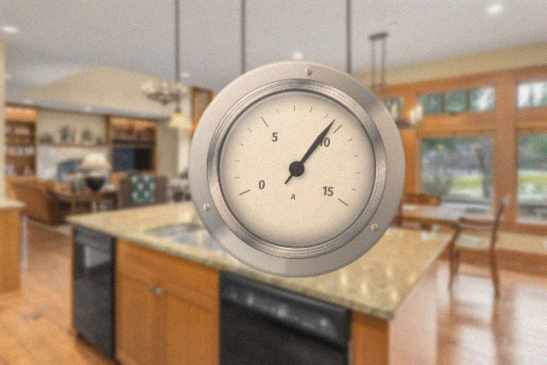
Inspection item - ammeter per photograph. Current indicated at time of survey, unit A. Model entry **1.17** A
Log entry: **9.5** A
